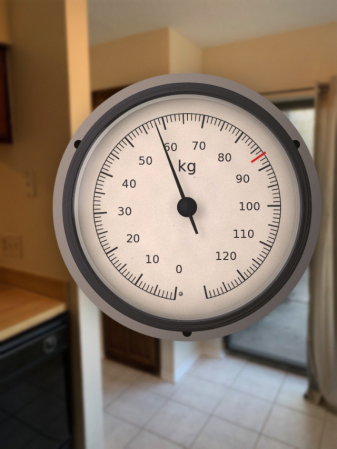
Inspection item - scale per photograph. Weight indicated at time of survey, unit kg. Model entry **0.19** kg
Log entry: **58** kg
